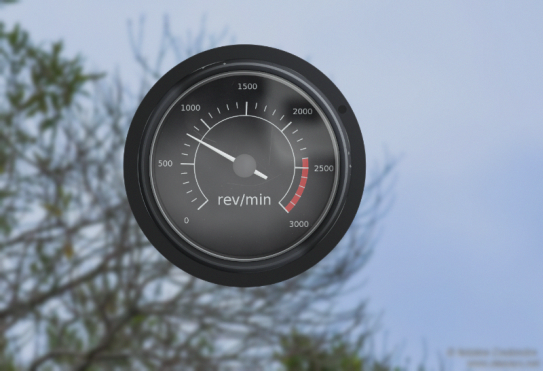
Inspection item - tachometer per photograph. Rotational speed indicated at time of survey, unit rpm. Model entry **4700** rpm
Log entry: **800** rpm
